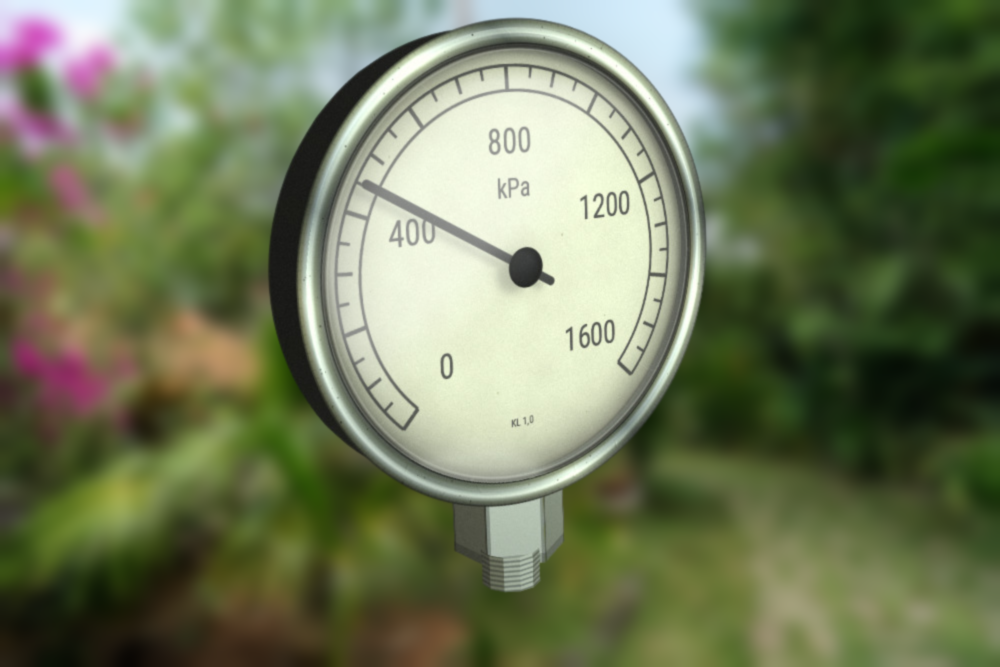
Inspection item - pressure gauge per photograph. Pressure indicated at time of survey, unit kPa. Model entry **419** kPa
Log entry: **450** kPa
